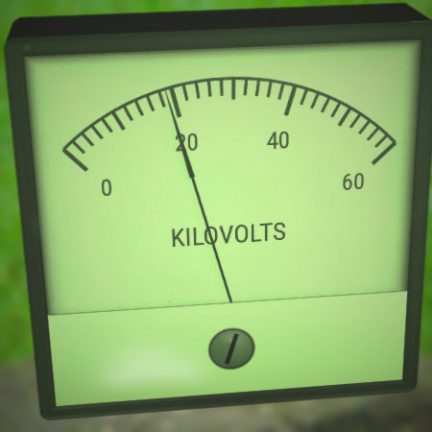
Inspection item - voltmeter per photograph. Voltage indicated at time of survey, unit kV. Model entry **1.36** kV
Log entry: **19** kV
